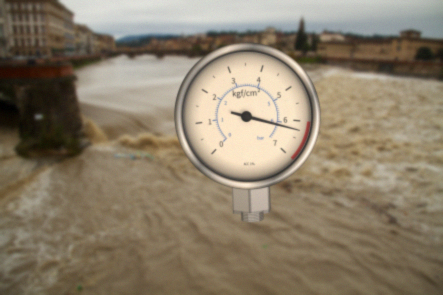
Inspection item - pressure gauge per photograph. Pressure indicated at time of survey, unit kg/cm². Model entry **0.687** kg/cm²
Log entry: **6.25** kg/cm²
